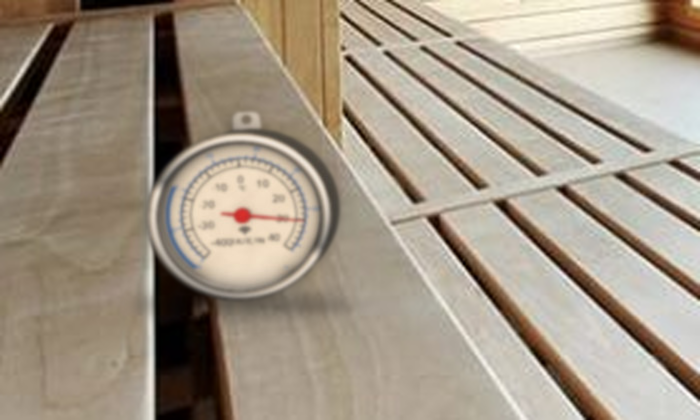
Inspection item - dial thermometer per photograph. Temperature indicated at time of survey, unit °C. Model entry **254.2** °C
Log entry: **30** °C
